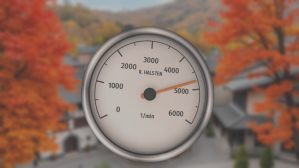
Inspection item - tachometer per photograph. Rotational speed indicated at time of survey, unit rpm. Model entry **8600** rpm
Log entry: **4750** rpm
